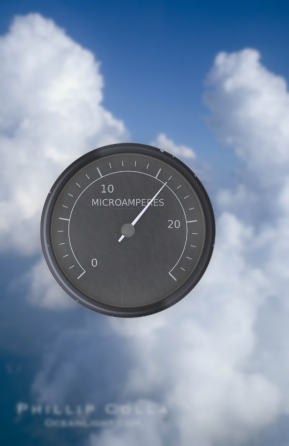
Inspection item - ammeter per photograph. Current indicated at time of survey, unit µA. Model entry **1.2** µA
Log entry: **16** µA
